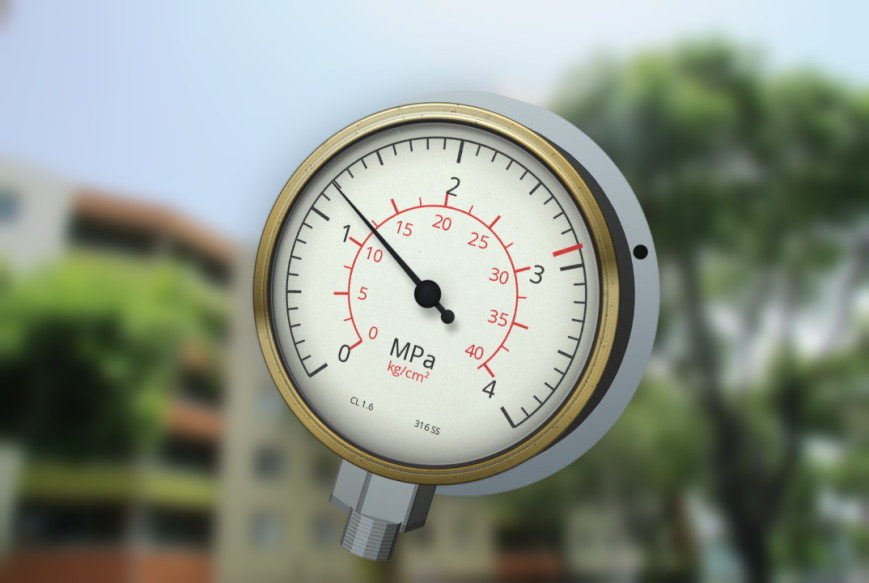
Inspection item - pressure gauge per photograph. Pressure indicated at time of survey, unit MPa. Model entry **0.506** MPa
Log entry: **1.2** MPa
